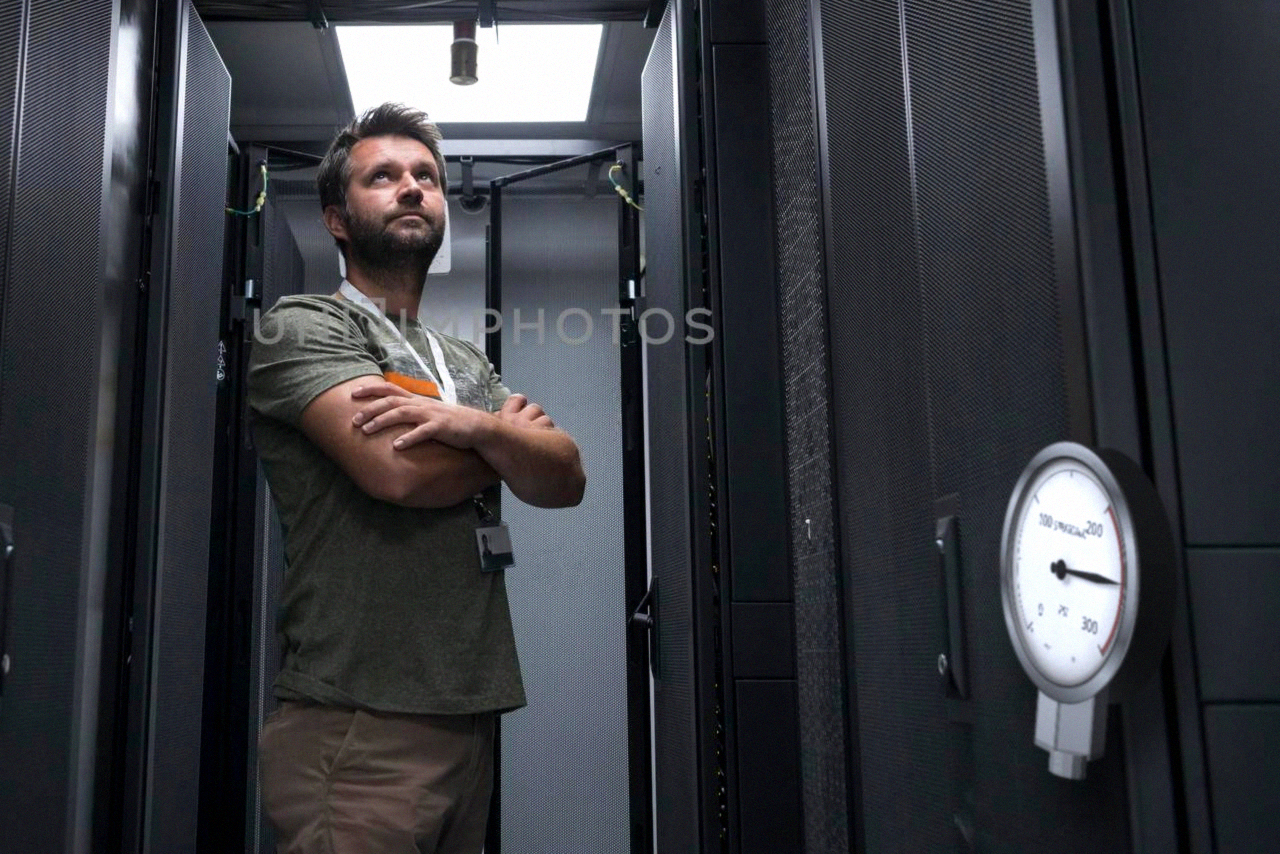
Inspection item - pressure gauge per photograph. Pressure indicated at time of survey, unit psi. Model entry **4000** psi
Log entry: **250** psi
